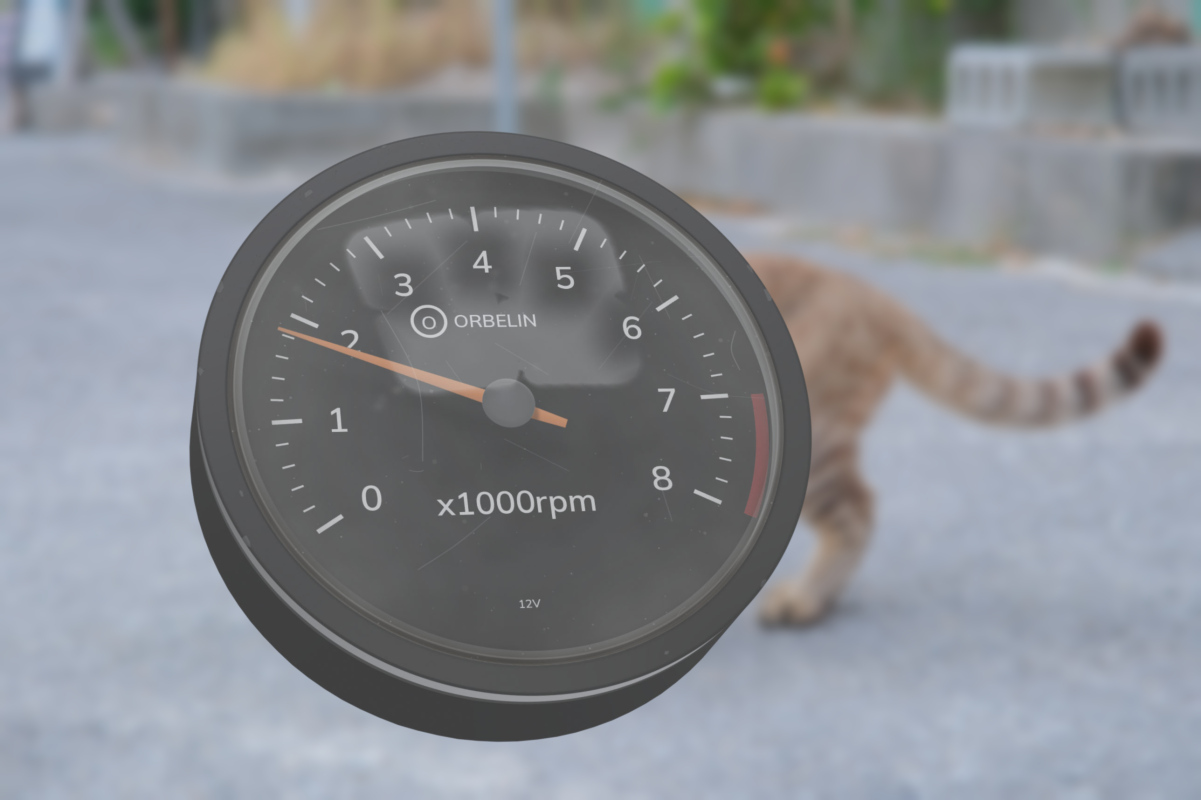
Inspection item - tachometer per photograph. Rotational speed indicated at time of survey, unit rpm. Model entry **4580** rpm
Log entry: **1800** rpm
